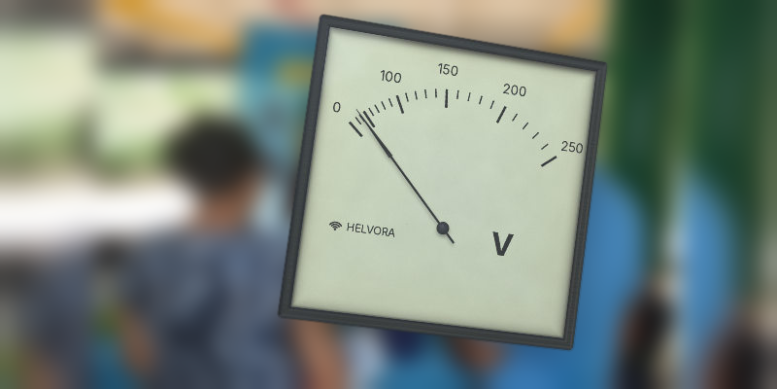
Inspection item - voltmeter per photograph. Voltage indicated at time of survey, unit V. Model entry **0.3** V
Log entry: **40** V
